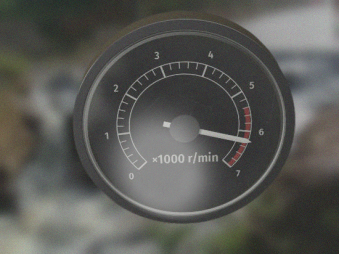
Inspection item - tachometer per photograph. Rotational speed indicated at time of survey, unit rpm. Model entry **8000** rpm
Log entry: **6200** rpm
